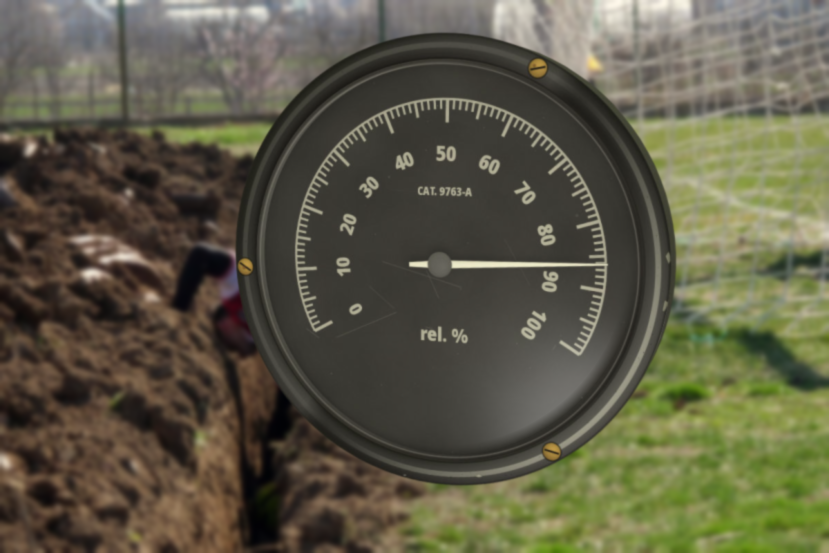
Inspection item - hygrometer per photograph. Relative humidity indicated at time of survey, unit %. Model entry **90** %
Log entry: **86** %
